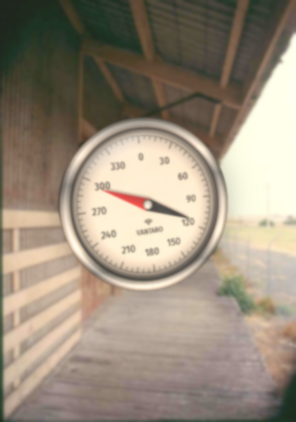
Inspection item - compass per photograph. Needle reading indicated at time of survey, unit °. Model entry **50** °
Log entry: **295** °
